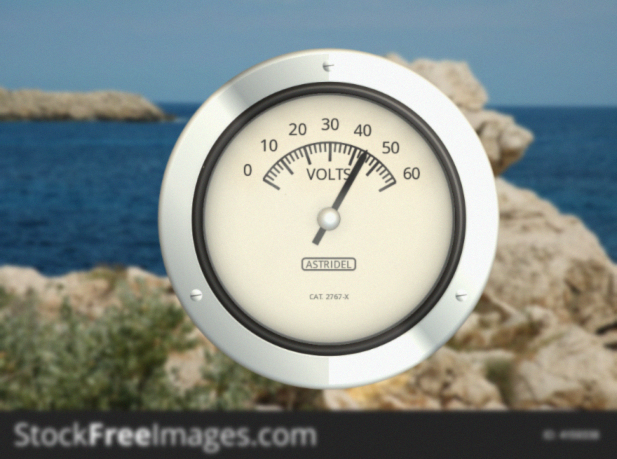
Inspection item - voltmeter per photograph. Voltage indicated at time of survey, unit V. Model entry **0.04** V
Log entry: **44** V
